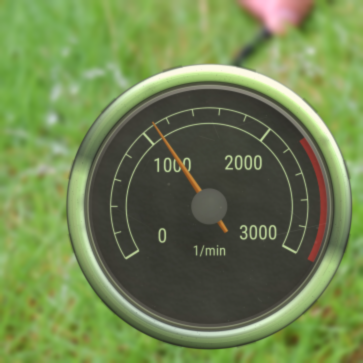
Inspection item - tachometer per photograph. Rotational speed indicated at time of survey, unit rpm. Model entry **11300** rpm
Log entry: **1100** rpm
